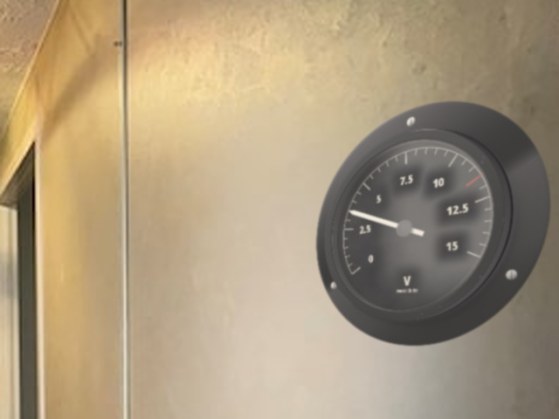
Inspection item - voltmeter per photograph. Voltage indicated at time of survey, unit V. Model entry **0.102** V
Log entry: **3.5** V
